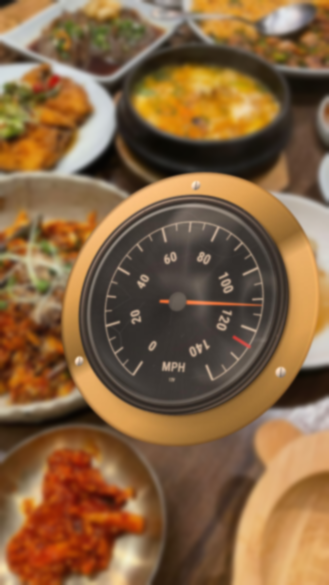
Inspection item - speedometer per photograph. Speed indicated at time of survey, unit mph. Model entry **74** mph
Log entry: **112.5** mph
